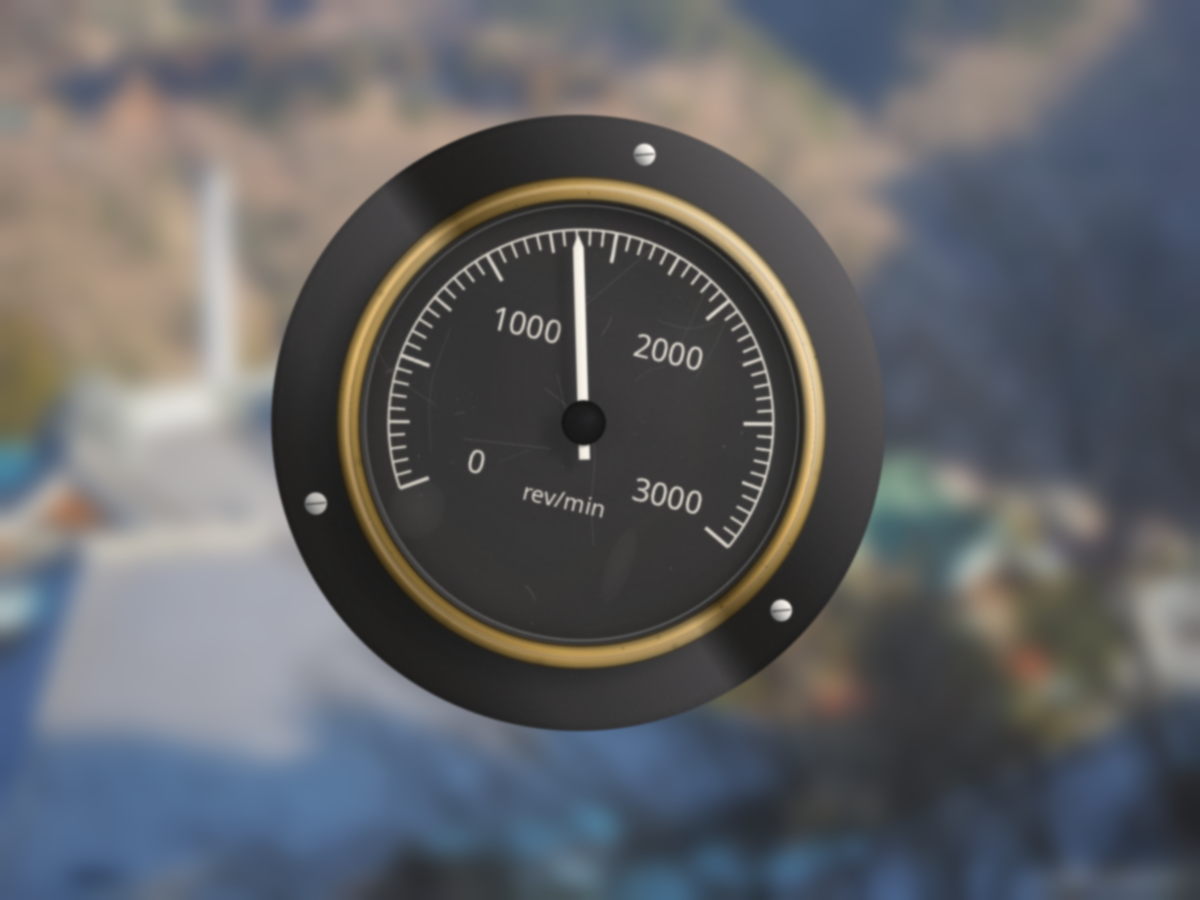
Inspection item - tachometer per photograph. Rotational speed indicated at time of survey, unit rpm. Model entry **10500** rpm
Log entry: **1350** rpm
